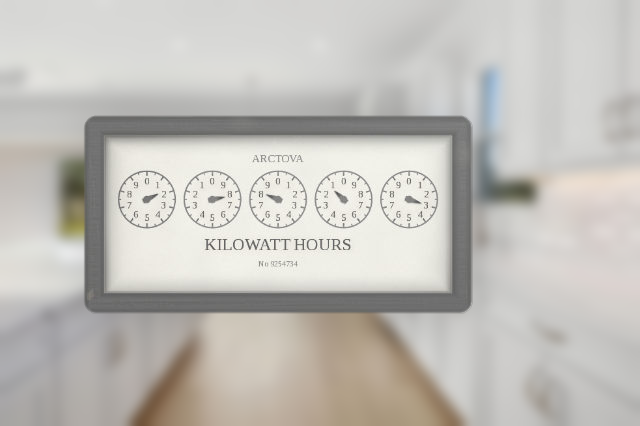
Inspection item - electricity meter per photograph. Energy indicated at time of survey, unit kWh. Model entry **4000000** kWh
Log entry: **17813** kWh
